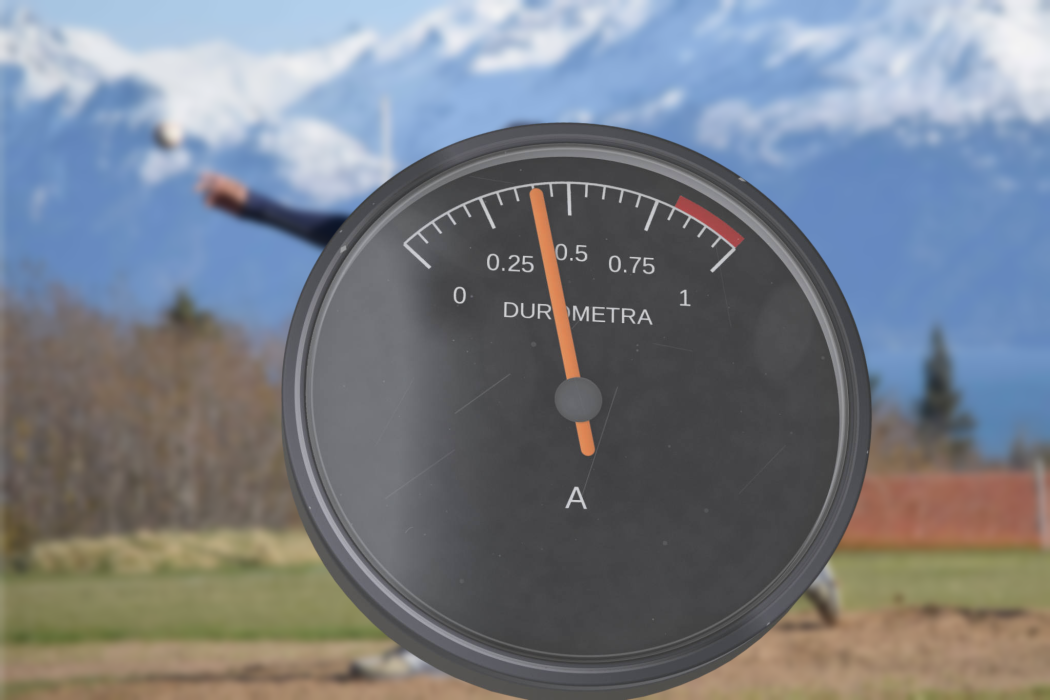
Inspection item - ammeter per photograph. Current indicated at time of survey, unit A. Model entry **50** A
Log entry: **0.4** A
